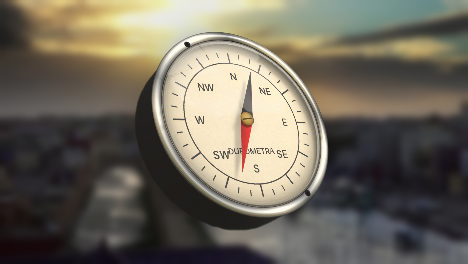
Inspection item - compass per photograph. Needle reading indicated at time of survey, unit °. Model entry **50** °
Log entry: **200** °
